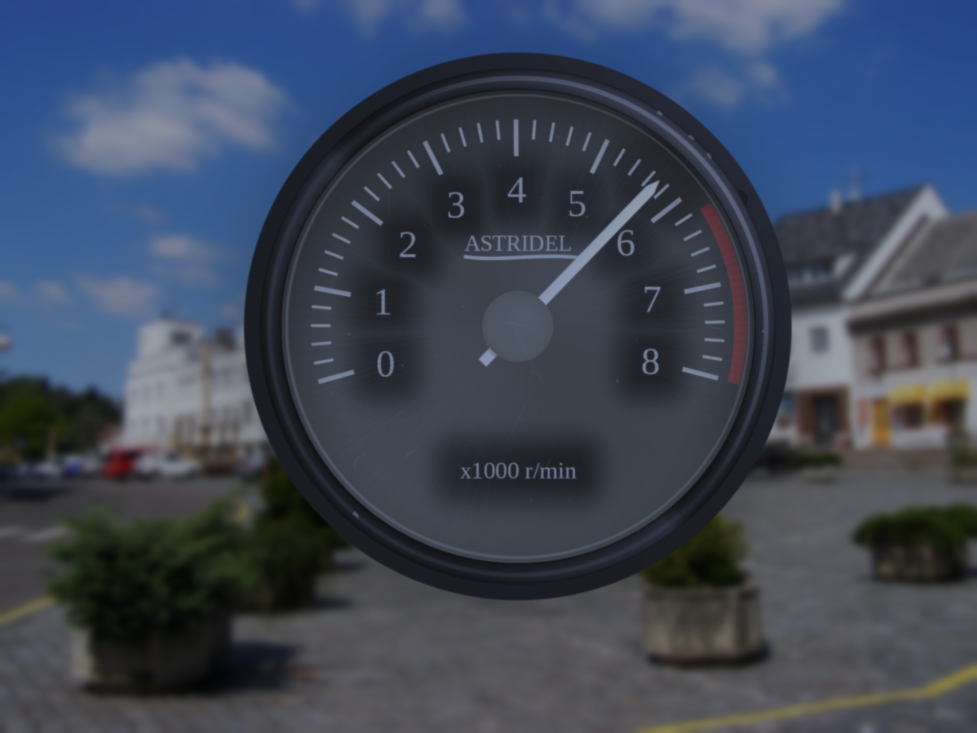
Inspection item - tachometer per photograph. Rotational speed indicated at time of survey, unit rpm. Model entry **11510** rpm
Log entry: **5700** rpm
